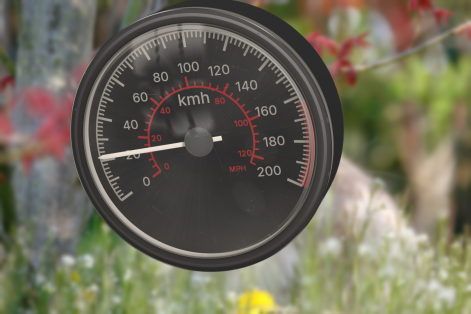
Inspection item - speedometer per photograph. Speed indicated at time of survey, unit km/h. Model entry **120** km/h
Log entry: **22** km/h
